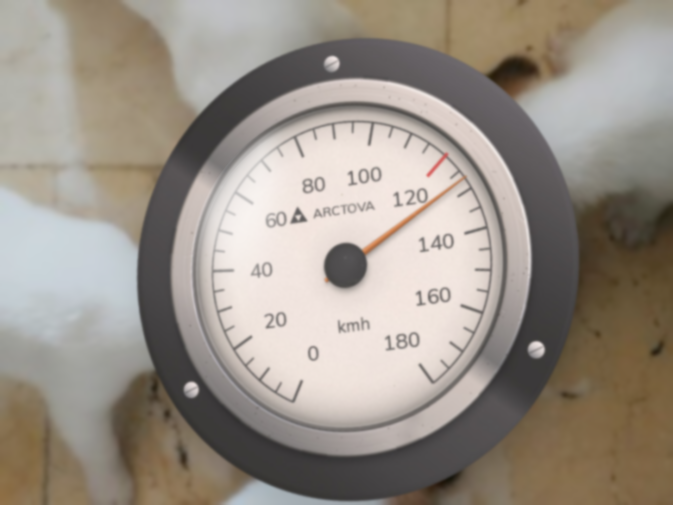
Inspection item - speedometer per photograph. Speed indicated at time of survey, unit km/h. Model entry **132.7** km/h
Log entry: **127.5** km/h
